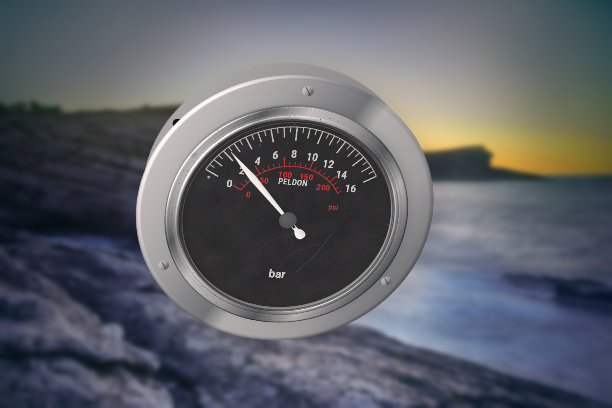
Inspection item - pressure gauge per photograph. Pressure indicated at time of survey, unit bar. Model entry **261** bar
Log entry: **2.5** bar
